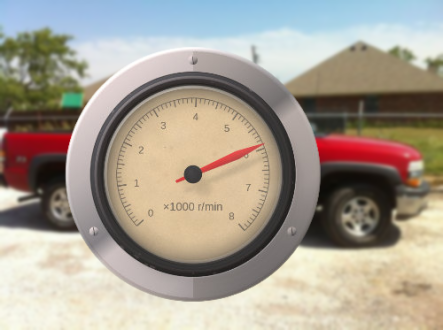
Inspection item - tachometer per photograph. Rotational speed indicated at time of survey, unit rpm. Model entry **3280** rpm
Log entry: **5900** rpm
